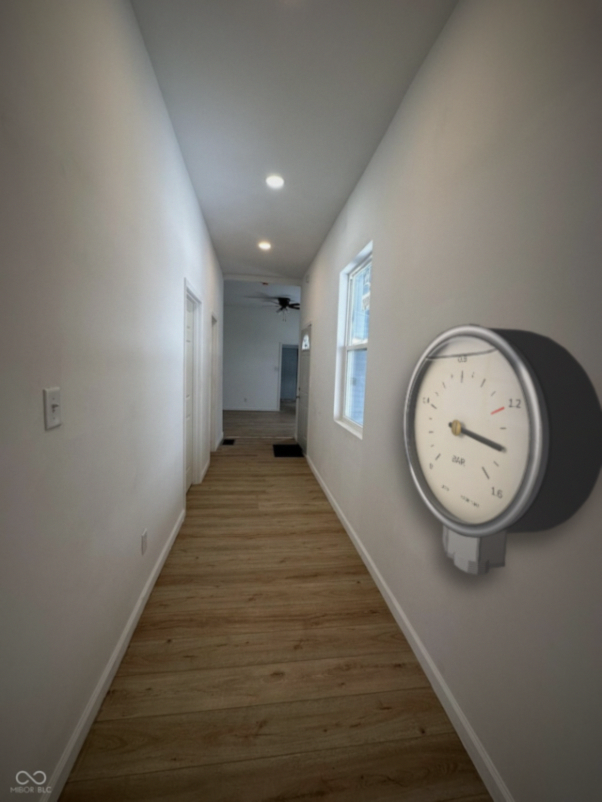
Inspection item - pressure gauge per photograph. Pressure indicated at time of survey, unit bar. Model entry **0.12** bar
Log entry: **1.4** bar
